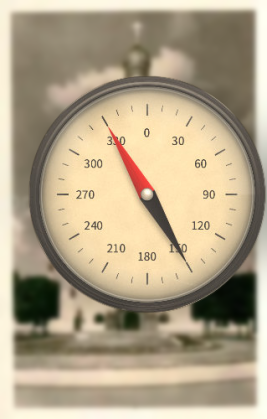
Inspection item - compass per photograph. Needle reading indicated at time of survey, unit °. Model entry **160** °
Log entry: **330** °
